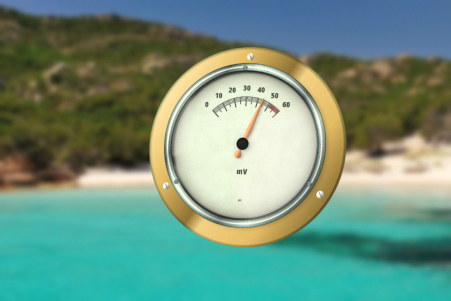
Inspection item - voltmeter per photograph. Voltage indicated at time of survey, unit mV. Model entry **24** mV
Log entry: **45** mV
